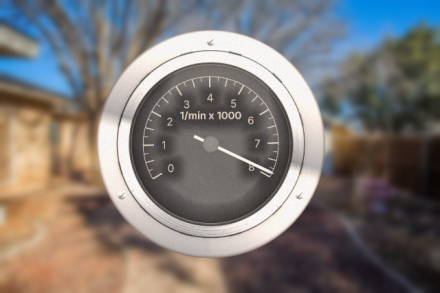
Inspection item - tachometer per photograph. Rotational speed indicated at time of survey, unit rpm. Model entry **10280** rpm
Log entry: **7875** rpm
